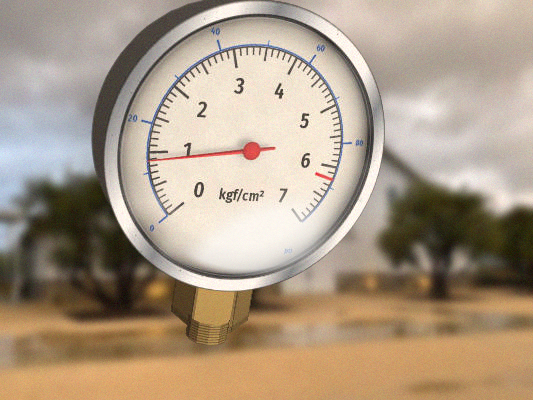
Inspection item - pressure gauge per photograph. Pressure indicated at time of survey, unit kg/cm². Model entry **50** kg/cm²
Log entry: **0.9** kg/cm²
